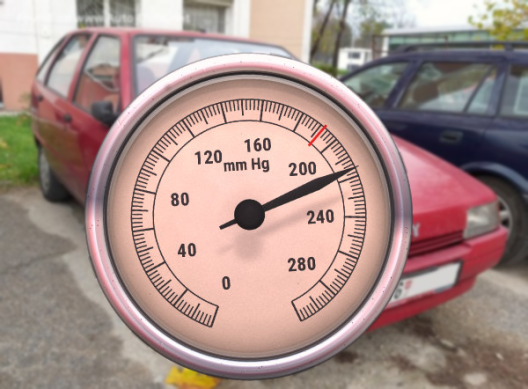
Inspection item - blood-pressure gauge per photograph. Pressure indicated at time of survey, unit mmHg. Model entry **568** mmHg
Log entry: **216** mmHg
